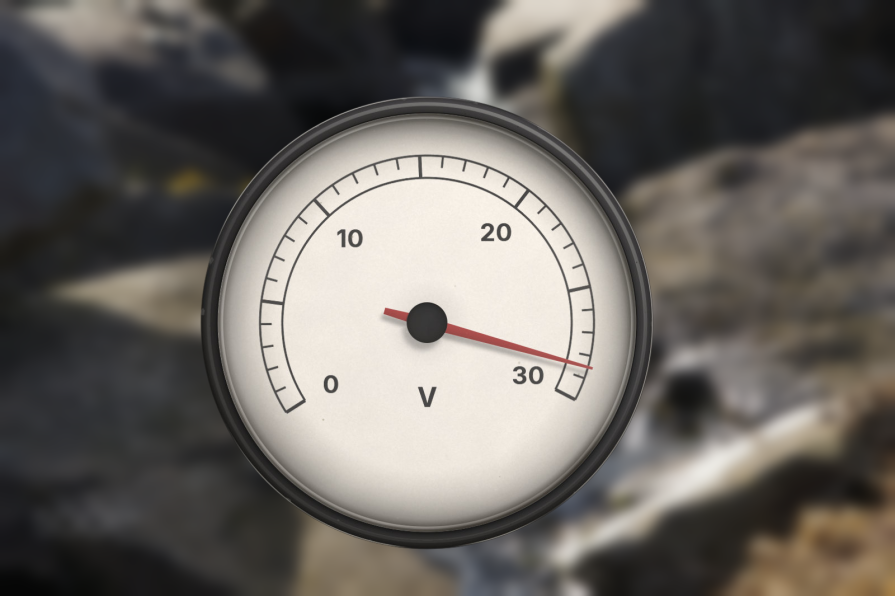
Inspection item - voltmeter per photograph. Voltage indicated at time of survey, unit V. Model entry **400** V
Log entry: **28.5** V
